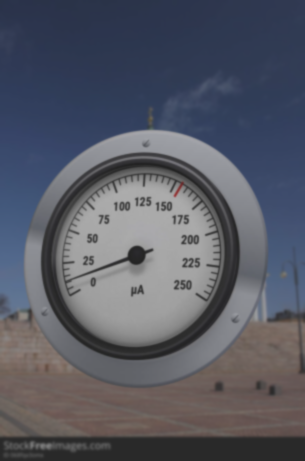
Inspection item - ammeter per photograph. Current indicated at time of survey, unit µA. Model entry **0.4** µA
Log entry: **10** µA
